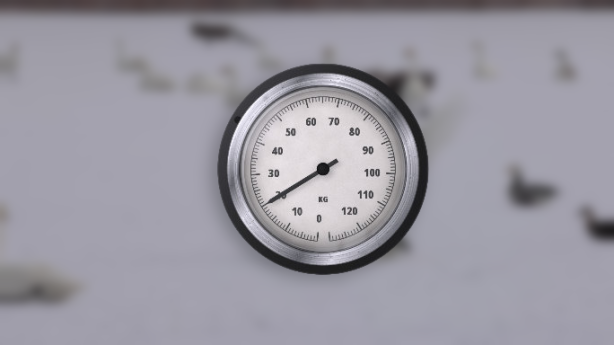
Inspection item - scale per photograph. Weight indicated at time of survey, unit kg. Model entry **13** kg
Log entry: **20** kg
